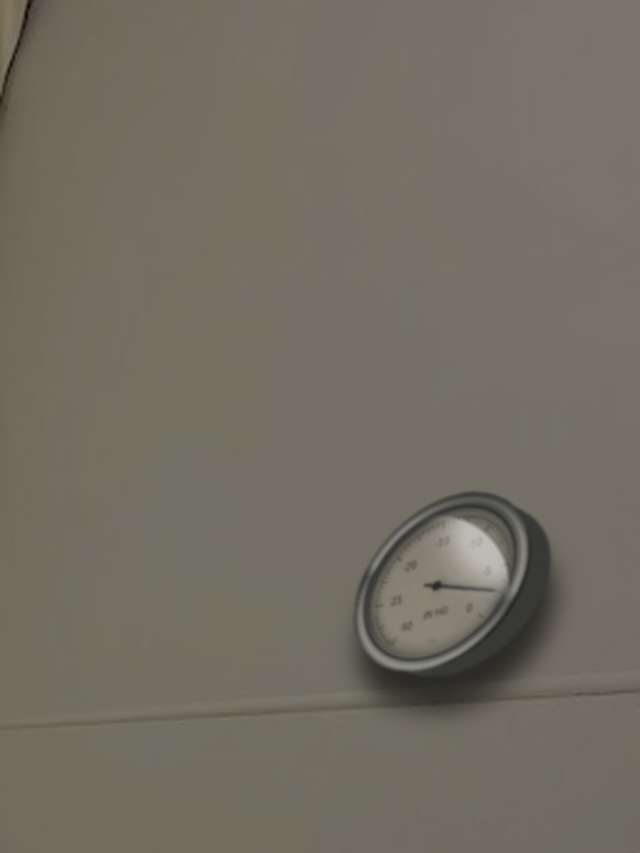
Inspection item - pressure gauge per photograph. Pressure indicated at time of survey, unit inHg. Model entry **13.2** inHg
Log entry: **-2.5** inHg
